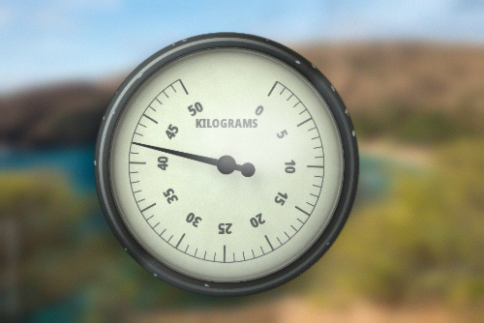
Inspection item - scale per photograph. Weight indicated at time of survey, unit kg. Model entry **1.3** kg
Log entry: **42** kg
